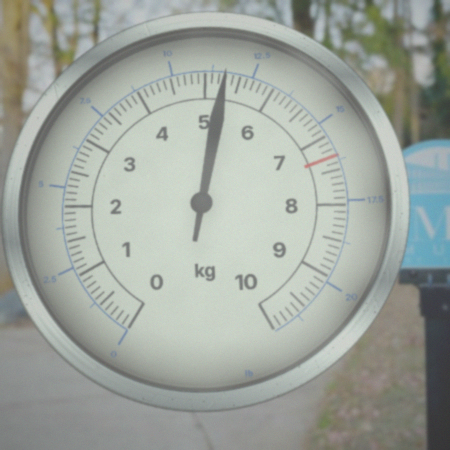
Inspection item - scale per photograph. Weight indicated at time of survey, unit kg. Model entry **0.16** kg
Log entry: **5.3** kg
